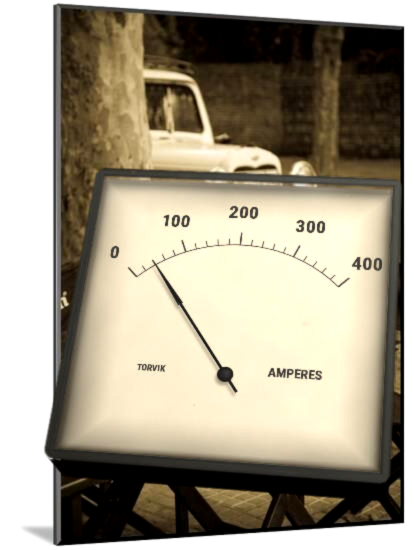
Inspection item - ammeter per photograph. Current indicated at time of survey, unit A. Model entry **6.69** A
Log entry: **40** A
